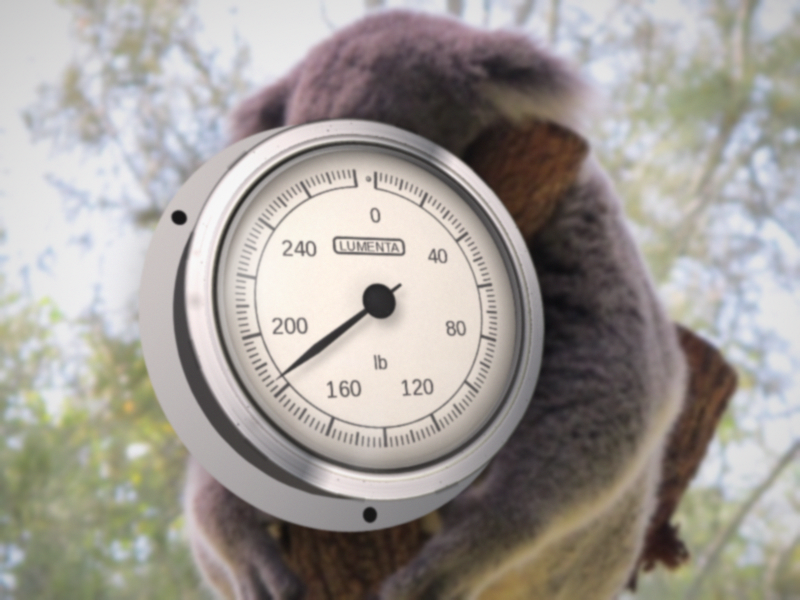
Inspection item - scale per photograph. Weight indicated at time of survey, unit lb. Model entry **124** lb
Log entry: **184** lb
